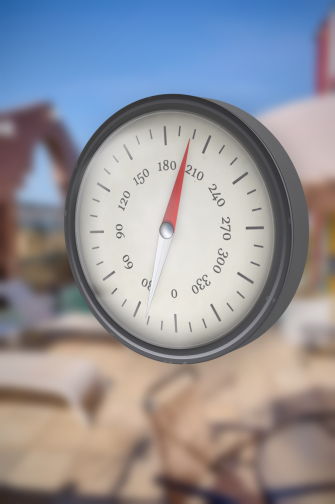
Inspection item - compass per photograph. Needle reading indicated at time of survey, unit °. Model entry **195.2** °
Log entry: **200** °
